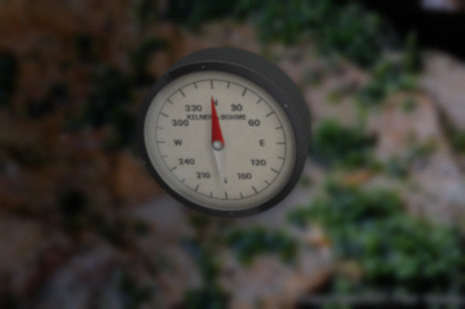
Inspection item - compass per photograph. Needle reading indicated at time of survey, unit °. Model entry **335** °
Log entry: **0** °
